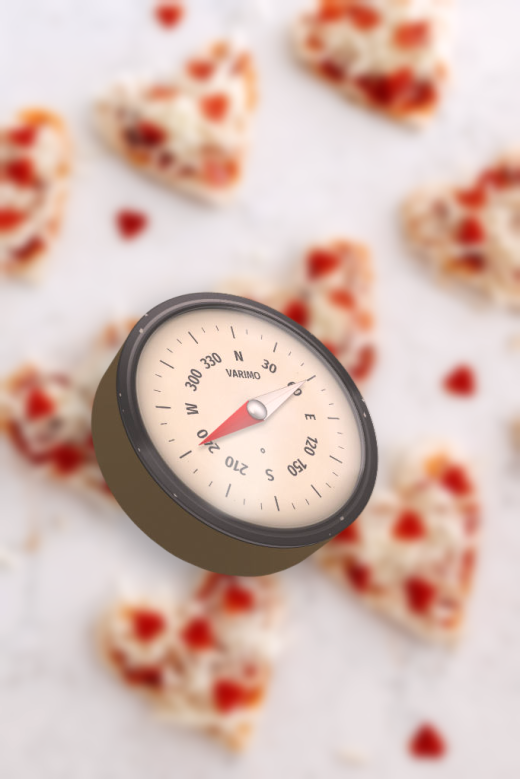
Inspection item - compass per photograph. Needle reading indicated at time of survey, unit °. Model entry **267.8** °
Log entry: **240** °
